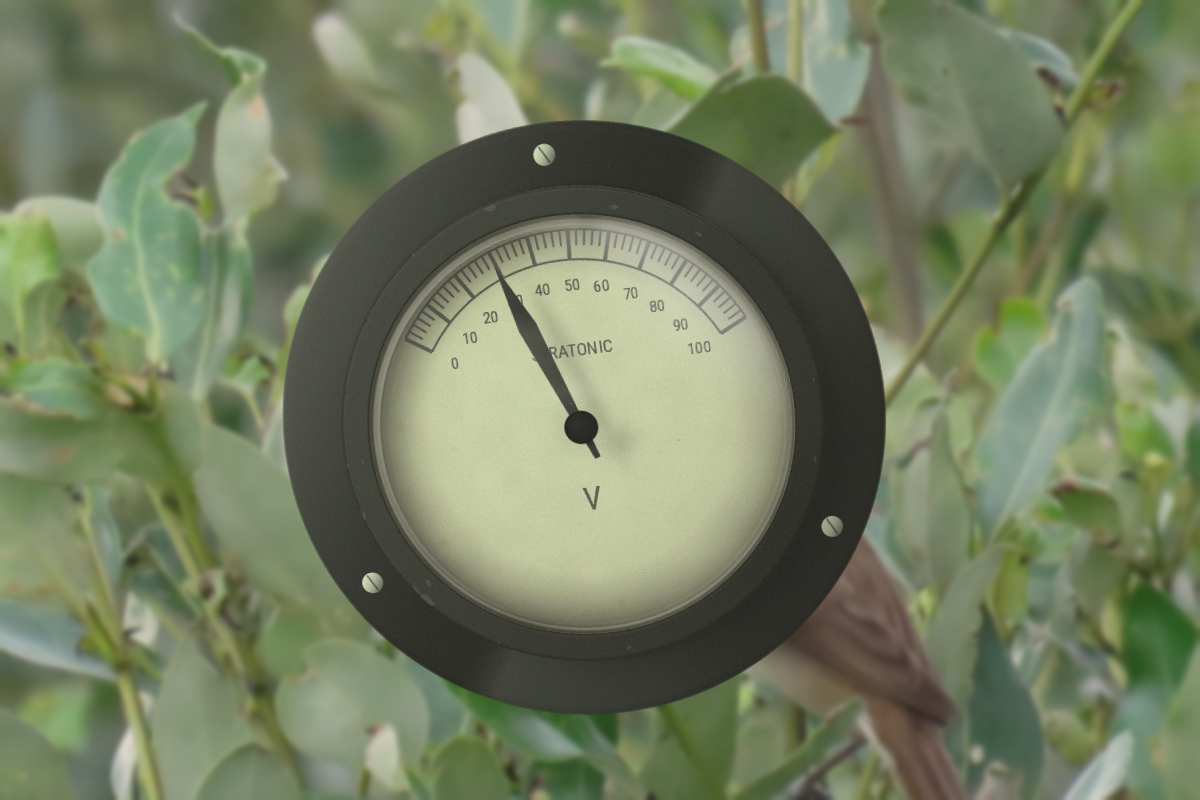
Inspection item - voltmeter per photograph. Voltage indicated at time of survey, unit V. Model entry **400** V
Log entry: **30** V
